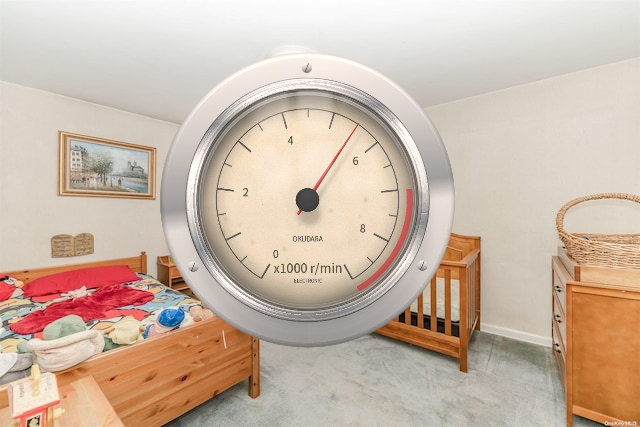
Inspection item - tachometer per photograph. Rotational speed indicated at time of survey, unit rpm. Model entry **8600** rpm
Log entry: **5500** rpm
